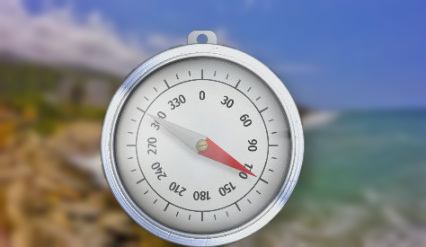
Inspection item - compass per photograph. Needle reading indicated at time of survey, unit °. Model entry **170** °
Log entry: **120** °
